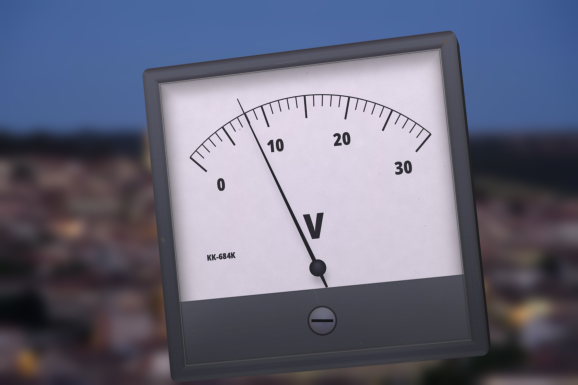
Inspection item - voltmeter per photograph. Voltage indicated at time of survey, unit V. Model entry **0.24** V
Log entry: **8** V
